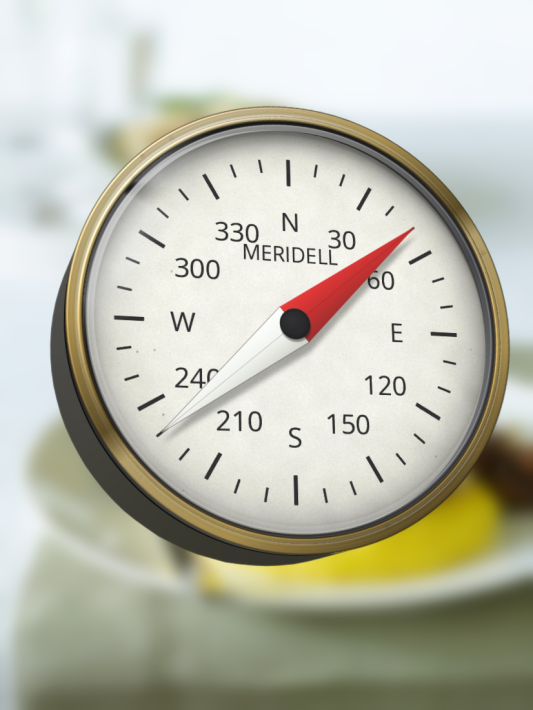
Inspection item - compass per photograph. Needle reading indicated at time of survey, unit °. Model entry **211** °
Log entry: **50** °
